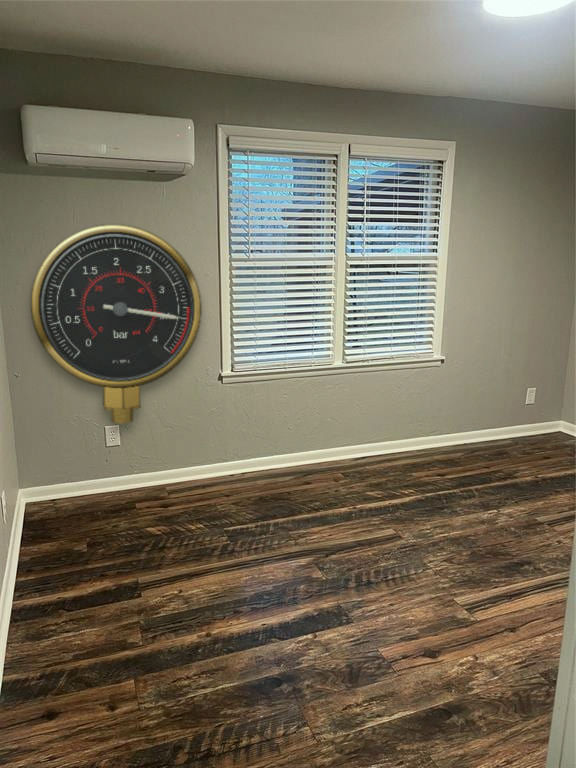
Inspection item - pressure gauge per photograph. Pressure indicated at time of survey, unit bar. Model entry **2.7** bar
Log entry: **3.5** bar
